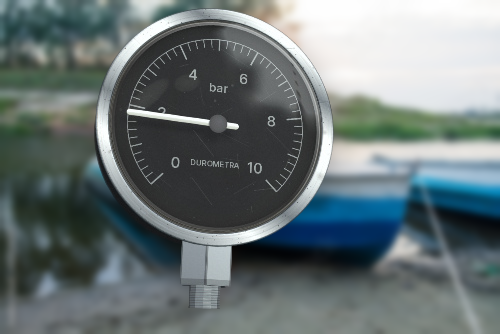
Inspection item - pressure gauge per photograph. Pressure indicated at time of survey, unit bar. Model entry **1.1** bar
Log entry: **1.8** bar
